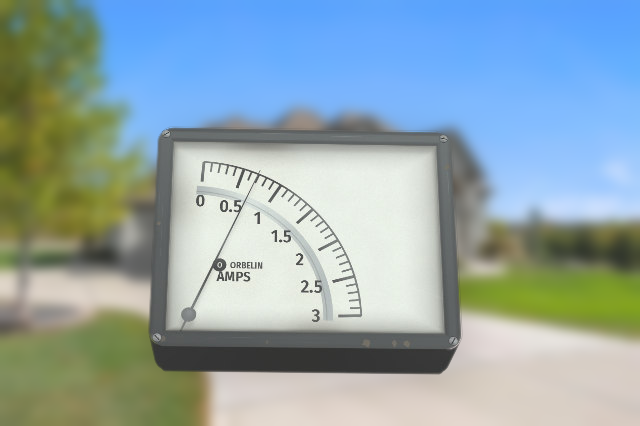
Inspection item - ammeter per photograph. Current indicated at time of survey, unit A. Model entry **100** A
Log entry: **0.7** A
